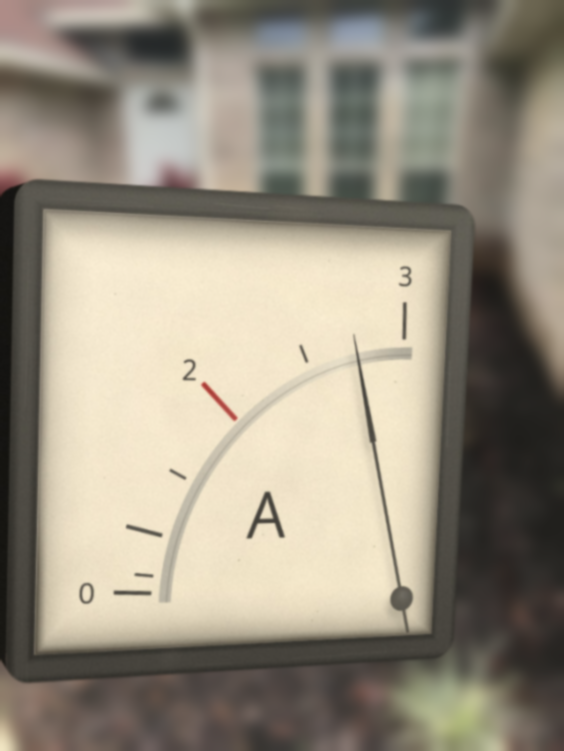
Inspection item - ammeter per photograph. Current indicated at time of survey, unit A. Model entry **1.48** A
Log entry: **2.75** A
